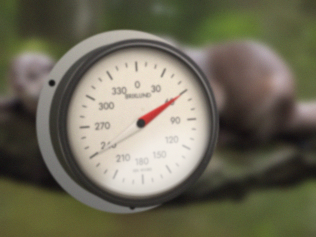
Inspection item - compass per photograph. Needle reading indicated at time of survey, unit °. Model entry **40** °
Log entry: **60** °
